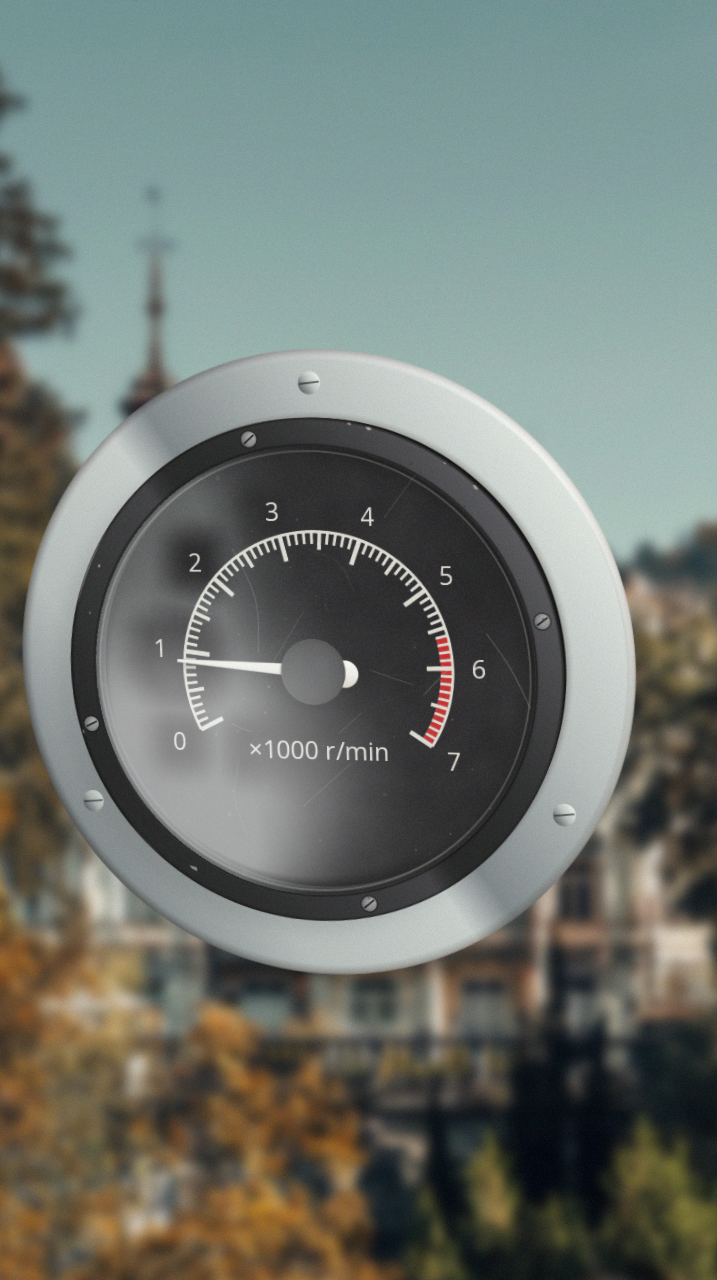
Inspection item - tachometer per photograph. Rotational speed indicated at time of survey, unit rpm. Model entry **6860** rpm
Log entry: **900** rpm
